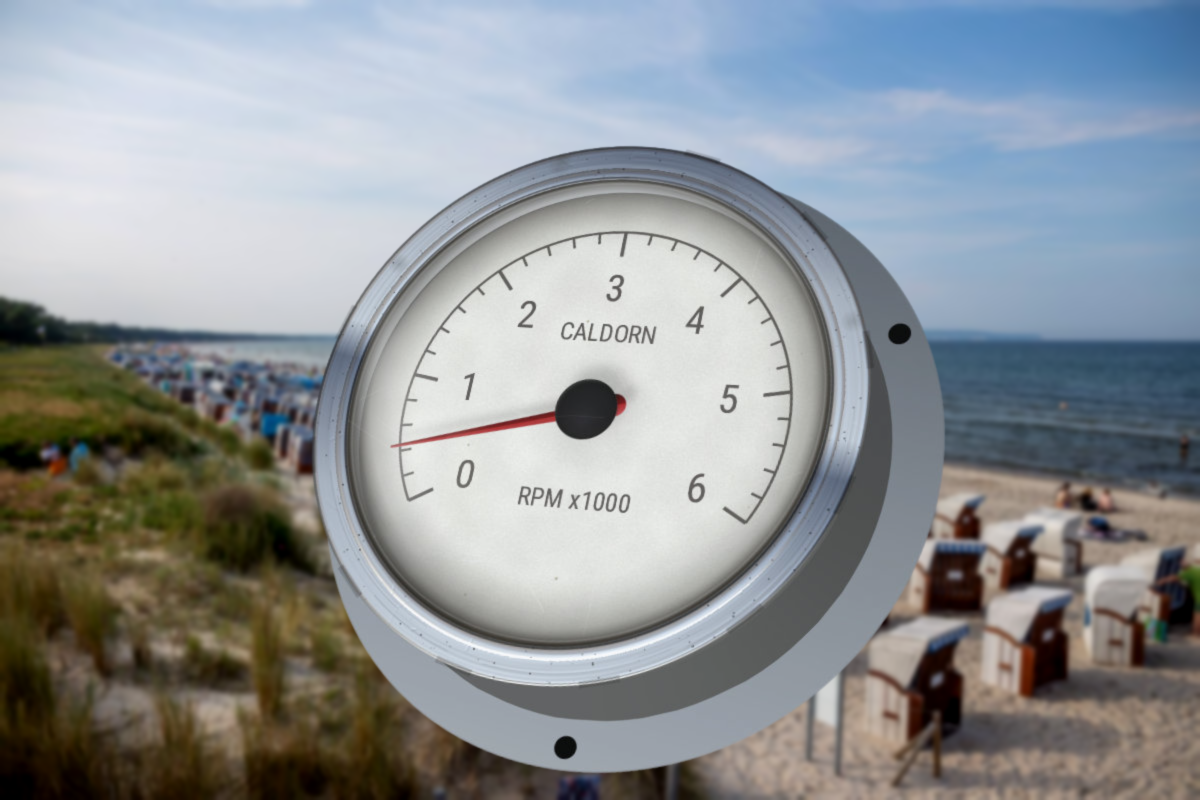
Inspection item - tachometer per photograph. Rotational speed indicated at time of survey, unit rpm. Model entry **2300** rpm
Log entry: **400** rpm
